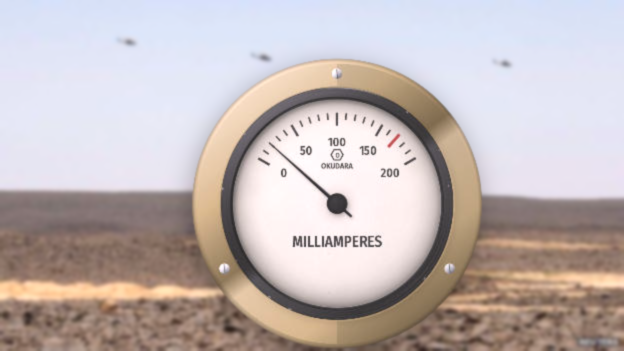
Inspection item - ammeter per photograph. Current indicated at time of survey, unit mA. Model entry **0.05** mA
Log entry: **20** mA
